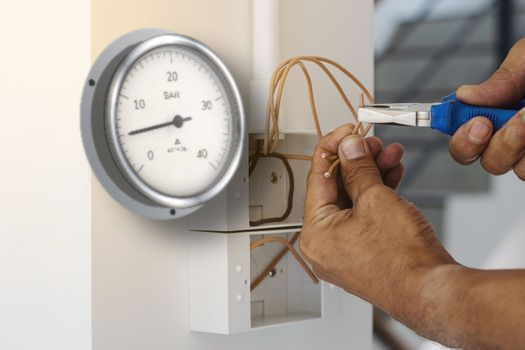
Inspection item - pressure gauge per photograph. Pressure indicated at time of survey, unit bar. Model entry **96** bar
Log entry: **5** bar
